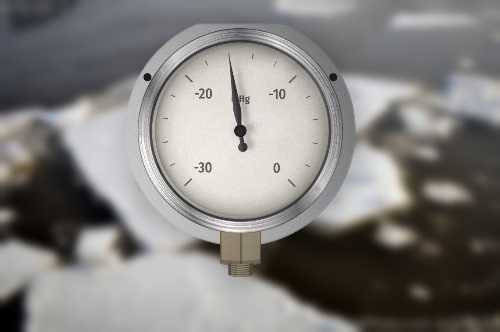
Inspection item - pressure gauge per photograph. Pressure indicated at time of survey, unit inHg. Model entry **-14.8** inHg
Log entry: **-16** inHg
